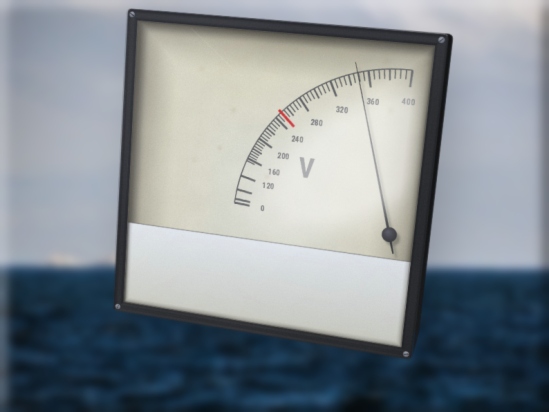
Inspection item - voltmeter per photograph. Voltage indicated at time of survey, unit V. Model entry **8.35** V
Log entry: **350** V
